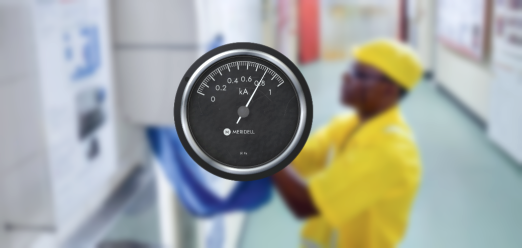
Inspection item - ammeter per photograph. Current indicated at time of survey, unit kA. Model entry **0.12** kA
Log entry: **0.8** kA
